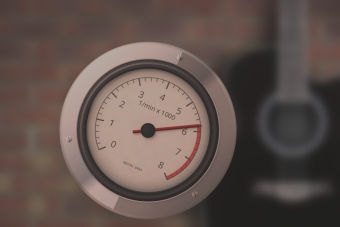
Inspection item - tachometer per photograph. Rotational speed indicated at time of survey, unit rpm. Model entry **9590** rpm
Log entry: **5800** rpm
